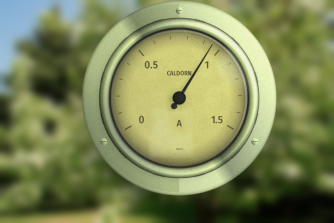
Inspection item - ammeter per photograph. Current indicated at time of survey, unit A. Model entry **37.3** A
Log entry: **0.95** A
